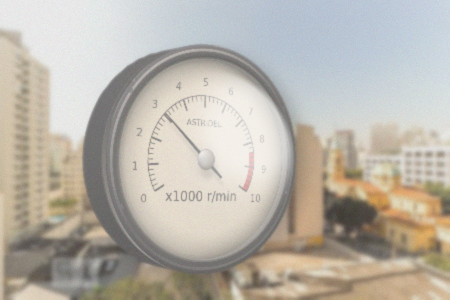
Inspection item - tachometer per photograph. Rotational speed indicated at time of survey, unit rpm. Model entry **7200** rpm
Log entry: **3000** rpm
